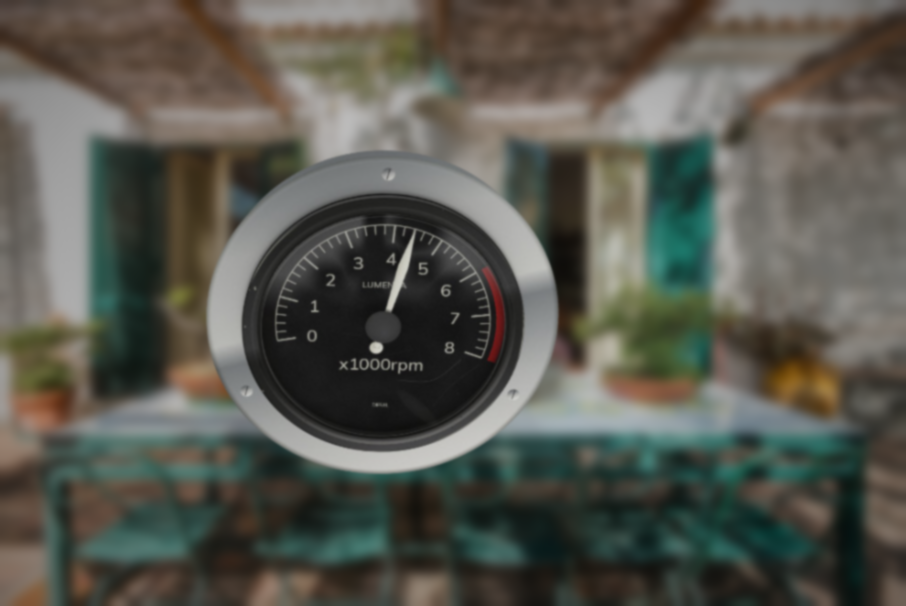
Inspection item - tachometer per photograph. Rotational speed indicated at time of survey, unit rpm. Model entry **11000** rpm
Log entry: **4400** rpm
